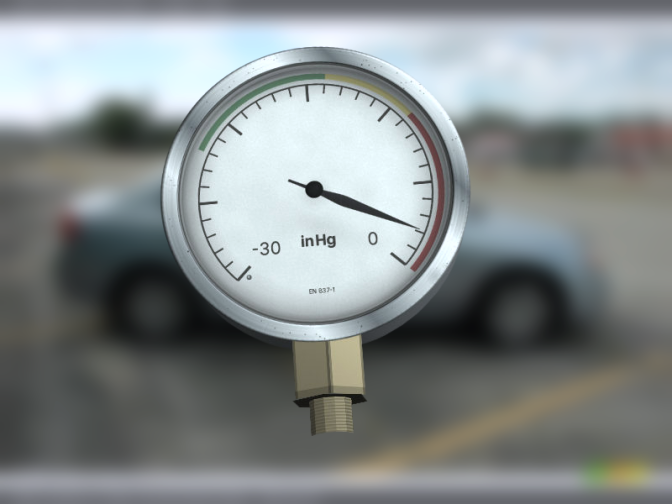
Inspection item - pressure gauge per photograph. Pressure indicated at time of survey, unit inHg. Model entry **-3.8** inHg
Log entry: **-2** inHg
